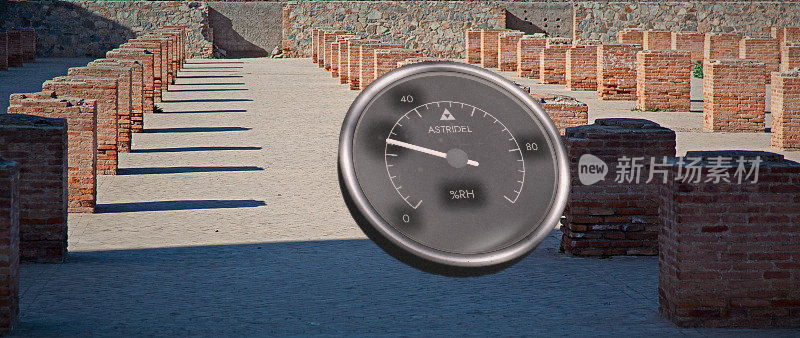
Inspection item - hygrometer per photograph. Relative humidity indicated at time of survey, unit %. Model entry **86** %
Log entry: **24** %
